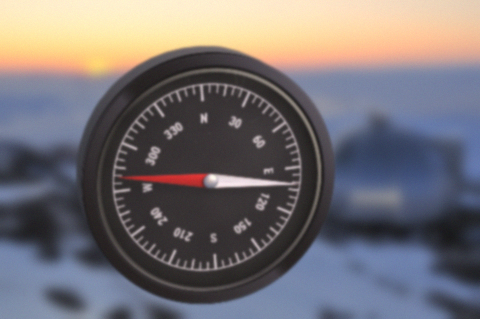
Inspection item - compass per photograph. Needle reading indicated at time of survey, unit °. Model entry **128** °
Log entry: **280** °
